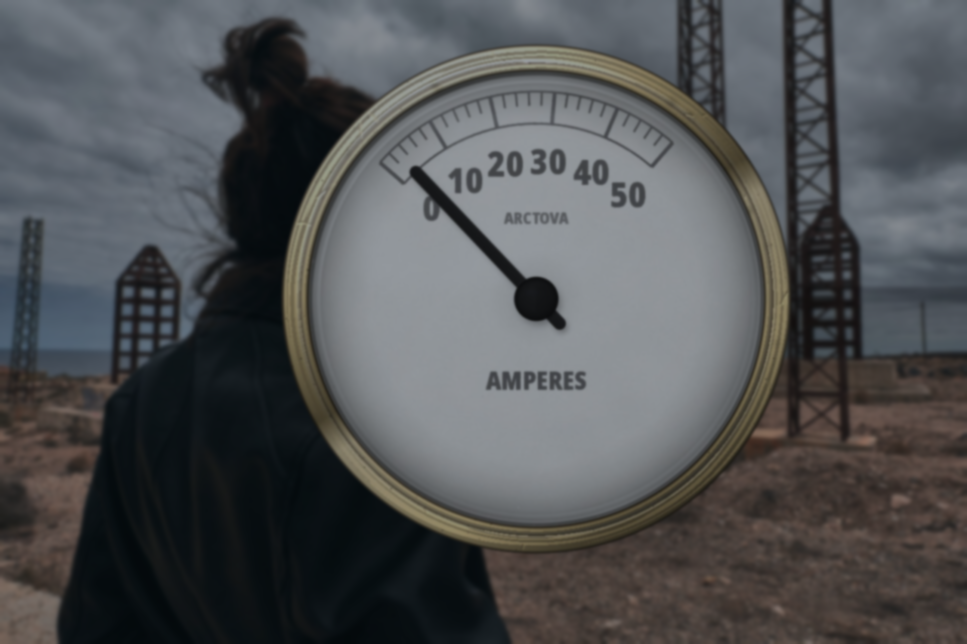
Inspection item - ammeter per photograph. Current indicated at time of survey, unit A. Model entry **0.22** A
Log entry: **3** A
